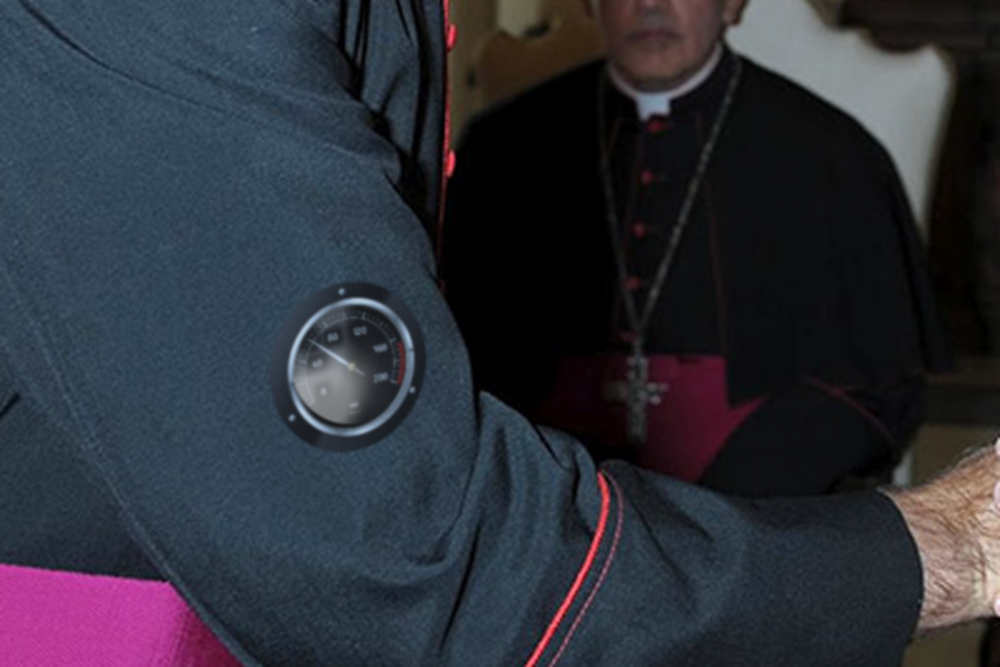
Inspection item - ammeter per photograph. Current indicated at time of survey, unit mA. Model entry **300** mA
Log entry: **60** mA
